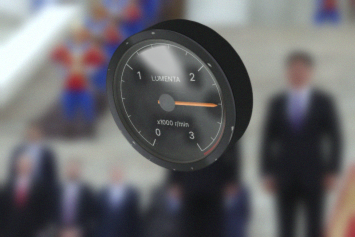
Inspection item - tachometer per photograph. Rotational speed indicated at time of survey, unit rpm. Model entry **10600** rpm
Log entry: **2400** rpm
